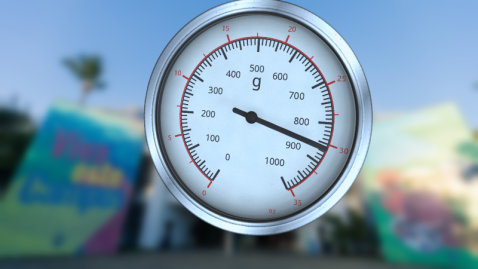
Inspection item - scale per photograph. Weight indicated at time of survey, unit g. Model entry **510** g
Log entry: **860** g
